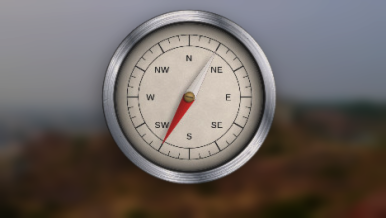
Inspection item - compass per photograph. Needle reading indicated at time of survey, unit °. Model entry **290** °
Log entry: **210** °
